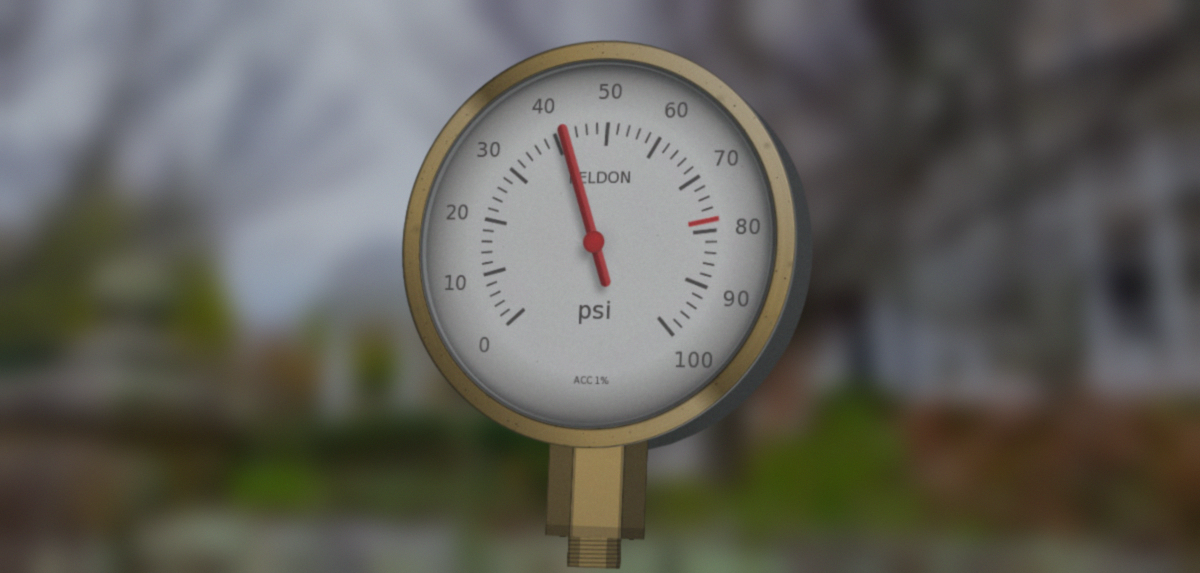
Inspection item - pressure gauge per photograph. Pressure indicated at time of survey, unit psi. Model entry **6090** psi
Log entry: **42** psi
